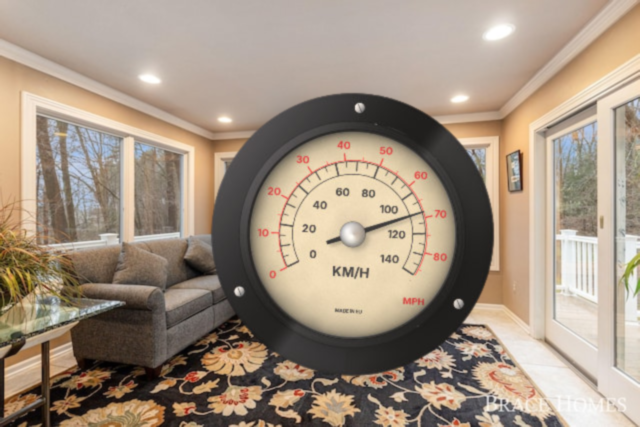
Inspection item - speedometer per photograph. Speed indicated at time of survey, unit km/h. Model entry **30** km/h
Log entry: **110** km/h
